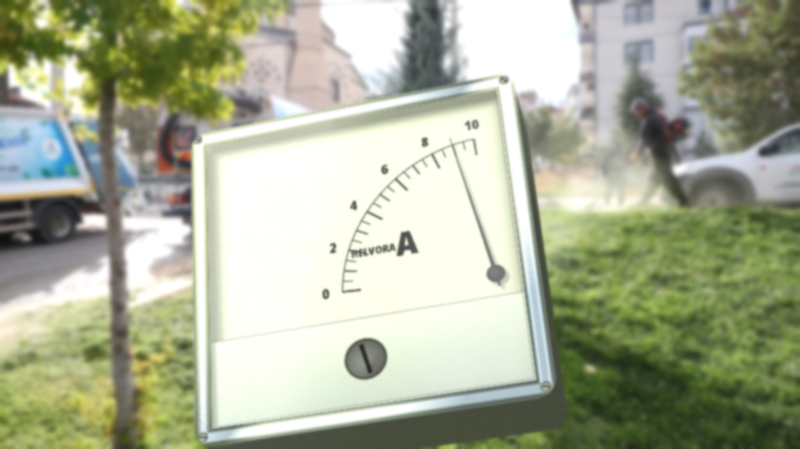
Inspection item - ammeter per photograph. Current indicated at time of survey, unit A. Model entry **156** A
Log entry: **9** A
